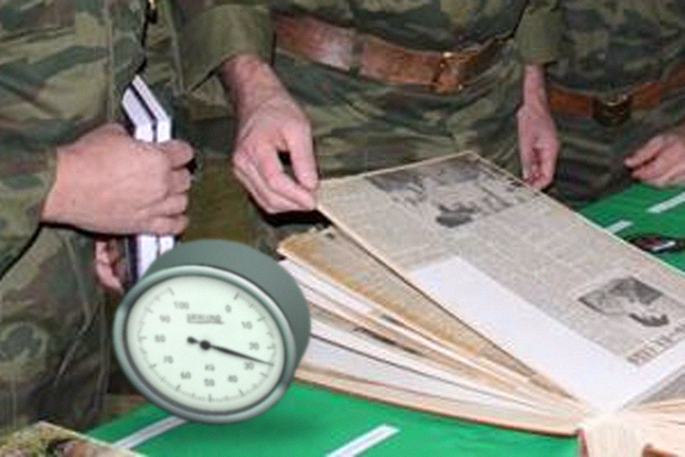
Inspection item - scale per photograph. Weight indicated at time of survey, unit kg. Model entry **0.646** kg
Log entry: **25** kg
